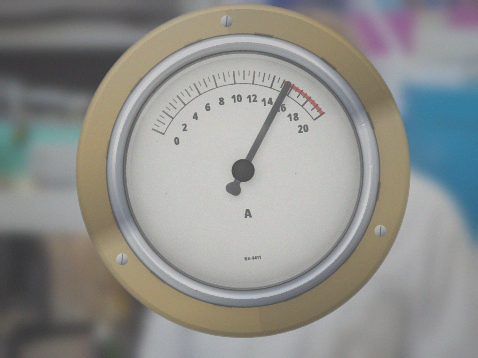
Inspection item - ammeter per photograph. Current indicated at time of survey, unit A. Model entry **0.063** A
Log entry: **15.5** A
